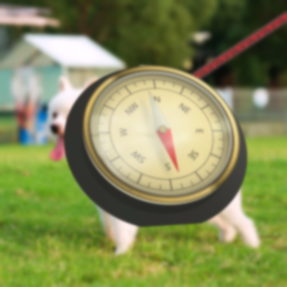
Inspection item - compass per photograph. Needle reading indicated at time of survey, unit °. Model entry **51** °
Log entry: **170** °
